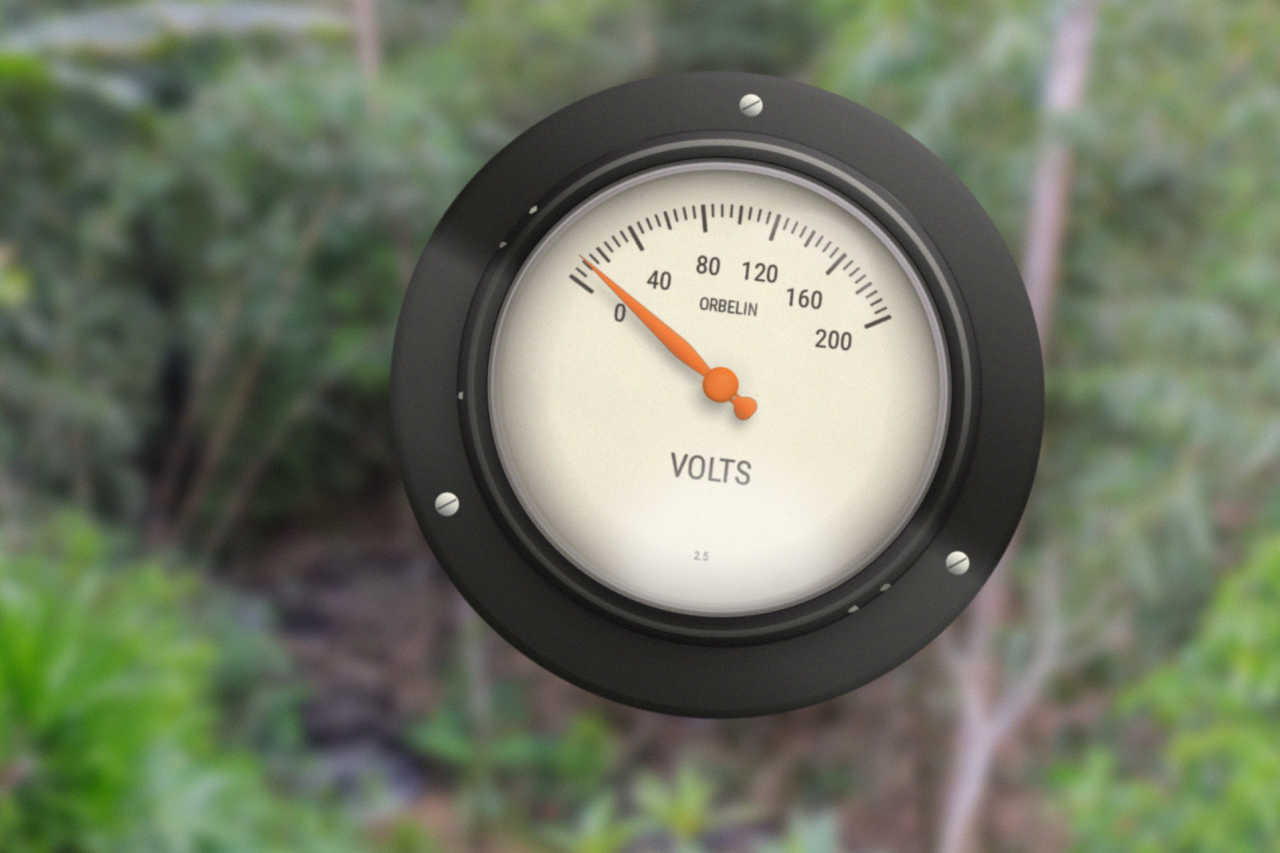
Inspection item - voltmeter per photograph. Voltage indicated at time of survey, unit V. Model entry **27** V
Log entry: **10** V
